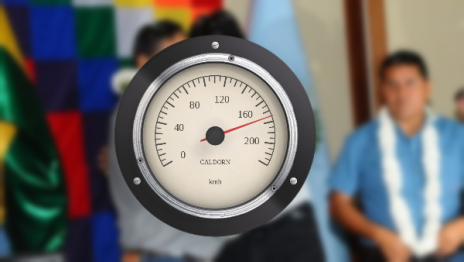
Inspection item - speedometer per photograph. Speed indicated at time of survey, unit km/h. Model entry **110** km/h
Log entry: **175** km/h
